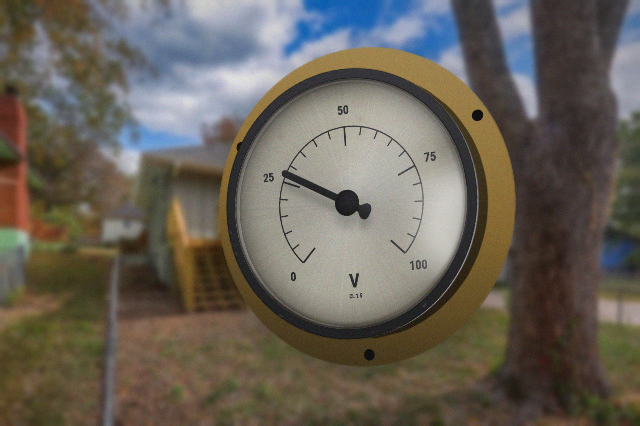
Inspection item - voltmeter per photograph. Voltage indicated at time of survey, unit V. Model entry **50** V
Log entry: **27.5** V
